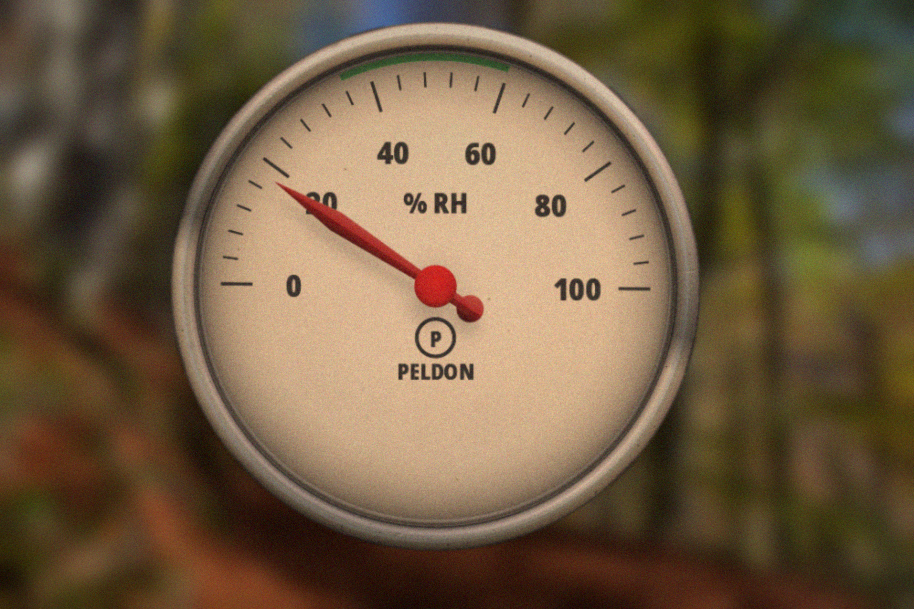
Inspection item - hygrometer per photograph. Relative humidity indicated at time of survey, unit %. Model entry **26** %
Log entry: **18** %
